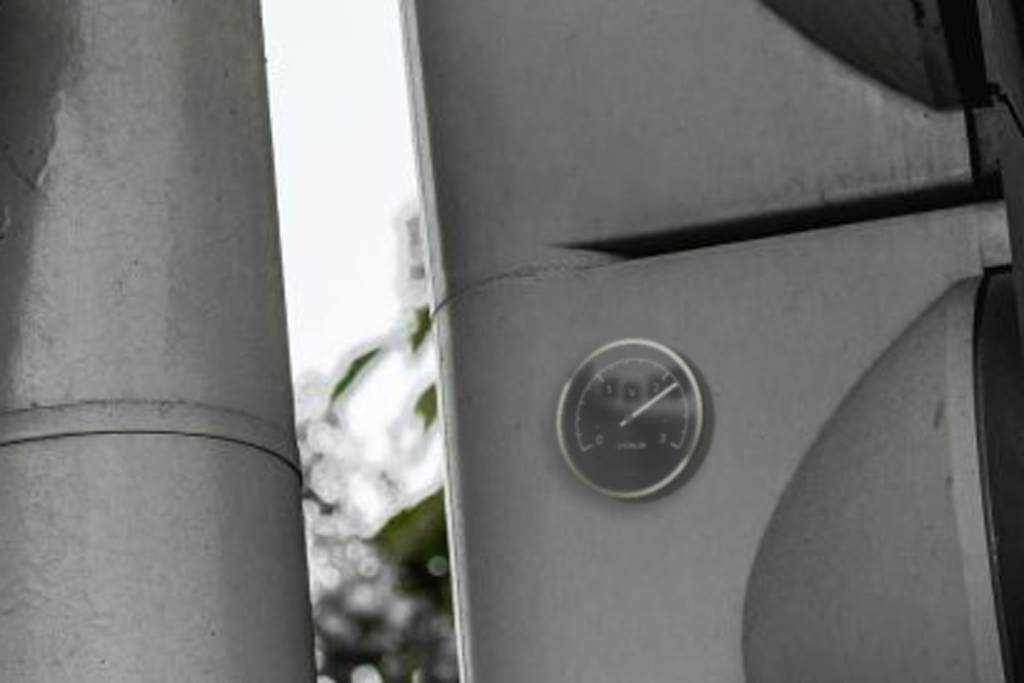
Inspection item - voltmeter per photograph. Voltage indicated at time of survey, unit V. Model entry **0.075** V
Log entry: **2.2** V
